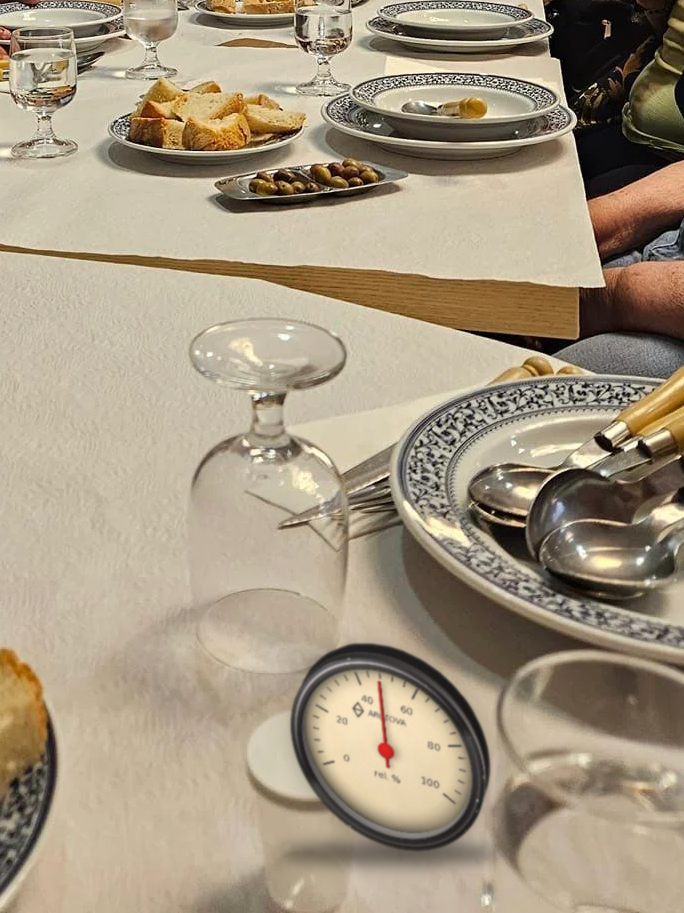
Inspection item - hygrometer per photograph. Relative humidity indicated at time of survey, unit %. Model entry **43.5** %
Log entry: **48** %
